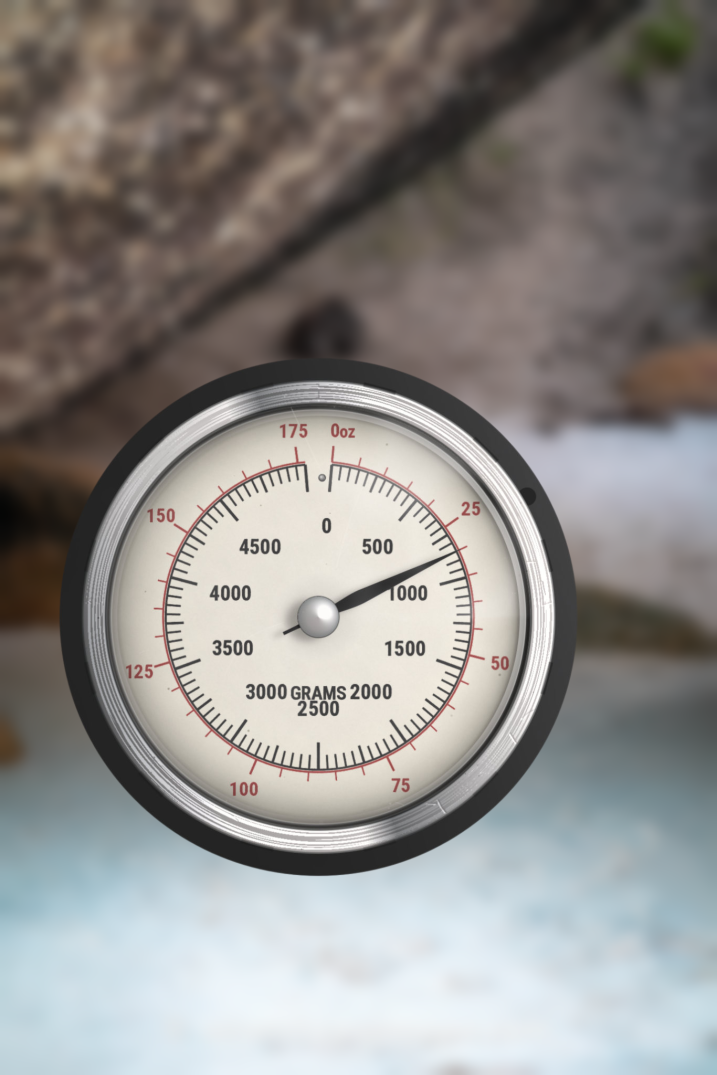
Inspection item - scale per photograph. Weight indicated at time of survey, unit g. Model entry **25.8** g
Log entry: **850** g
